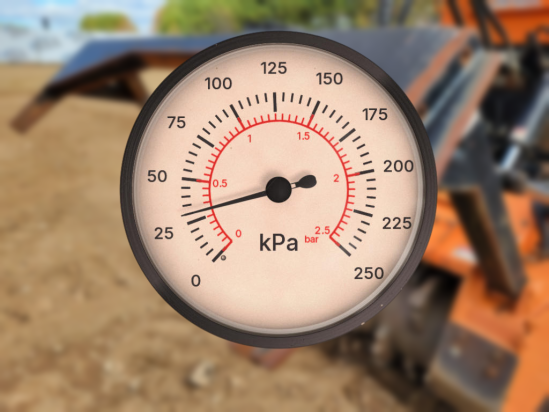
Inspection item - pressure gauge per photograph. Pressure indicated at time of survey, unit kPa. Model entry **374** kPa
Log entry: **30** kPa
